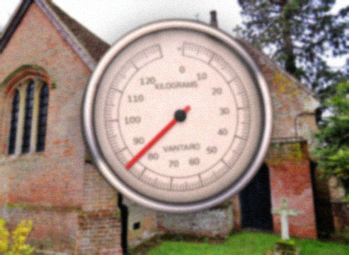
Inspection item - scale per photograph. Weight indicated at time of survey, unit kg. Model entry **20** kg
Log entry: **85** kg
